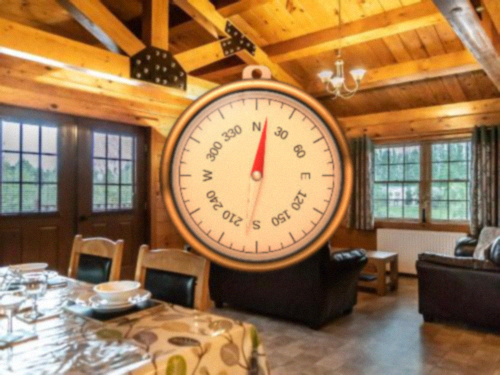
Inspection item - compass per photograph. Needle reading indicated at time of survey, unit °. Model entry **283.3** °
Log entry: **10** °
